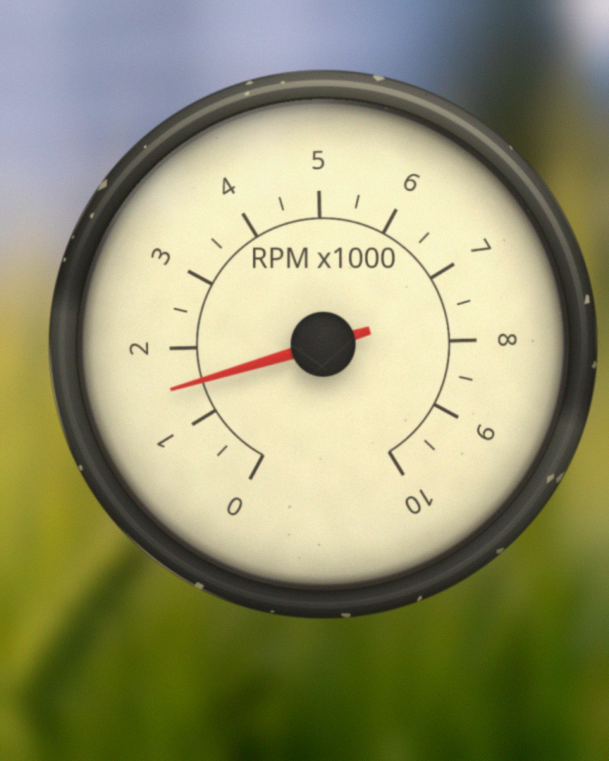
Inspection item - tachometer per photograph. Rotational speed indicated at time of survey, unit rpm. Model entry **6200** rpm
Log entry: **1500** rpm
